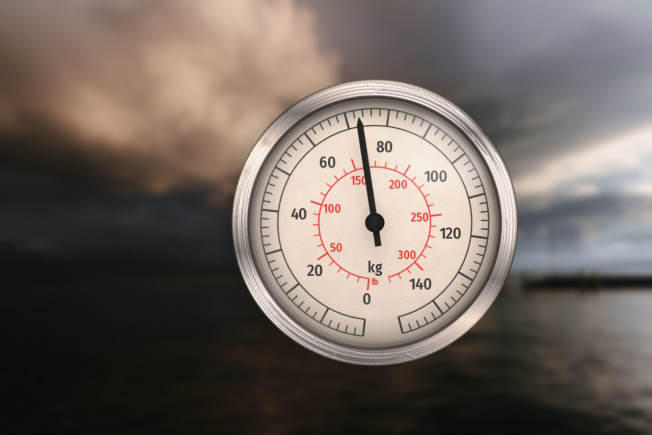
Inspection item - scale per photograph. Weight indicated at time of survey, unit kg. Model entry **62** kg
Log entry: **73** kg
